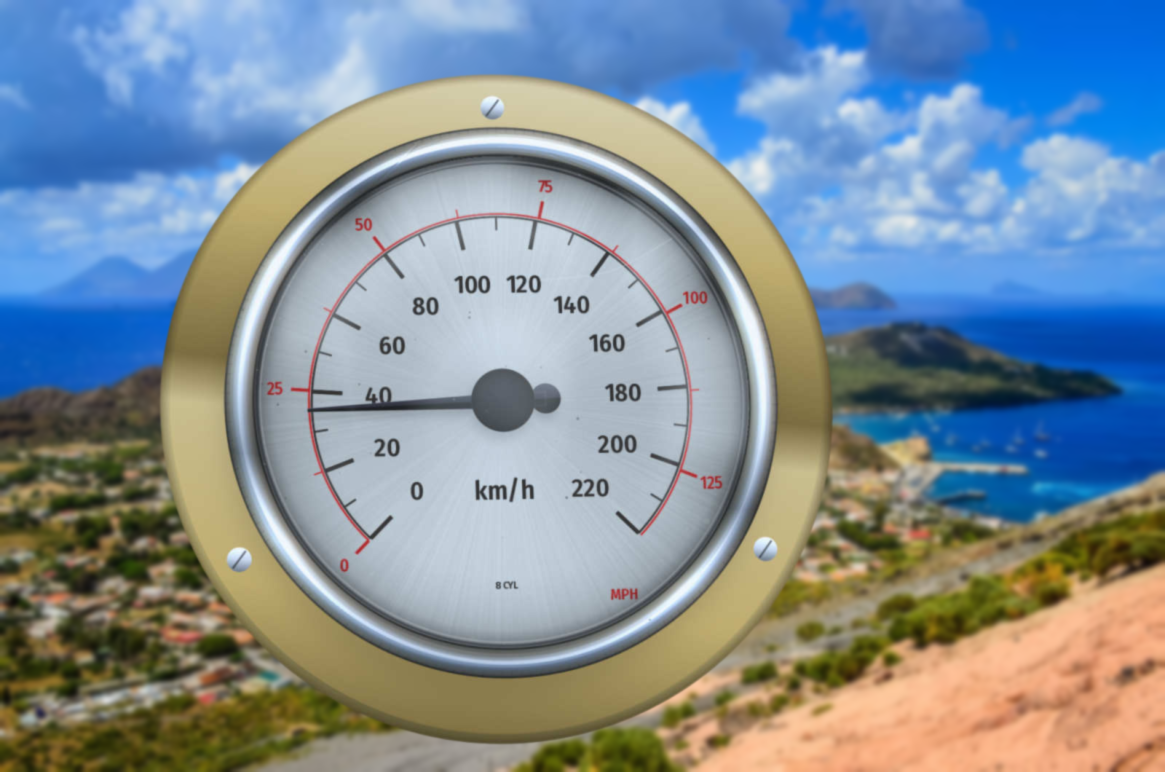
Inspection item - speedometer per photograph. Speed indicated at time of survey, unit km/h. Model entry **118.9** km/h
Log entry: **35** km/h
